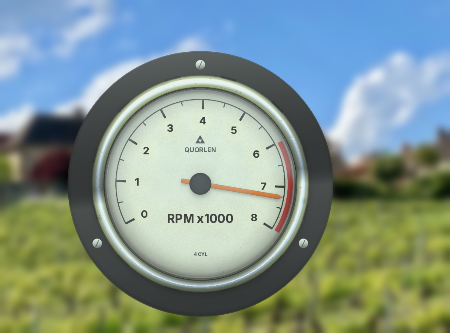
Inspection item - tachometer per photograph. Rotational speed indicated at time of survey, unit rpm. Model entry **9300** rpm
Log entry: **7250** rpm
